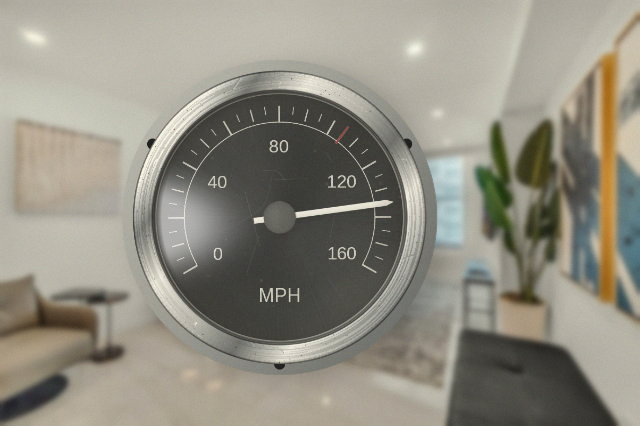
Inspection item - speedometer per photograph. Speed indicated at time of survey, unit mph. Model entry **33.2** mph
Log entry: **135** mph
